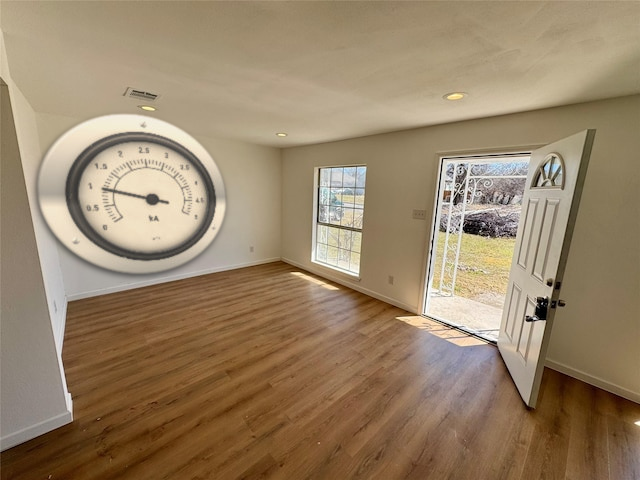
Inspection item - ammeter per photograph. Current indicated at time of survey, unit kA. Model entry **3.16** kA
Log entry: **1** kA
